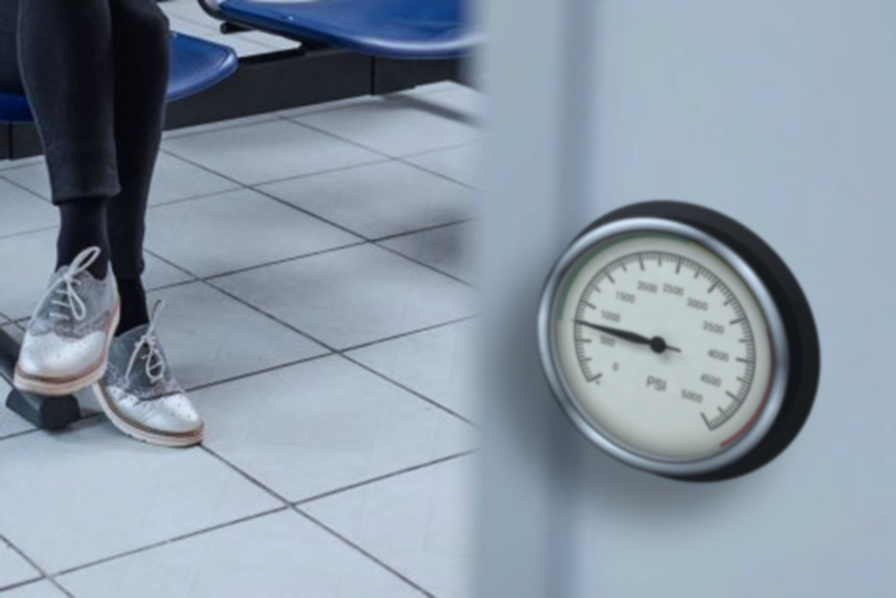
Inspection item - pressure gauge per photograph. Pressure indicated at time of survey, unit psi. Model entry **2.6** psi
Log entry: **750** psi
